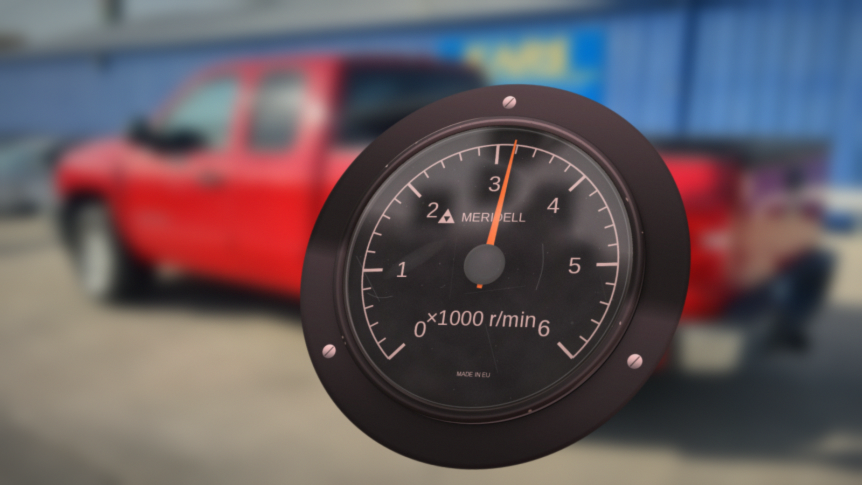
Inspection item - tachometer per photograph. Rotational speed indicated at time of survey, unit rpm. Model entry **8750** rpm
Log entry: **3200** rpm
